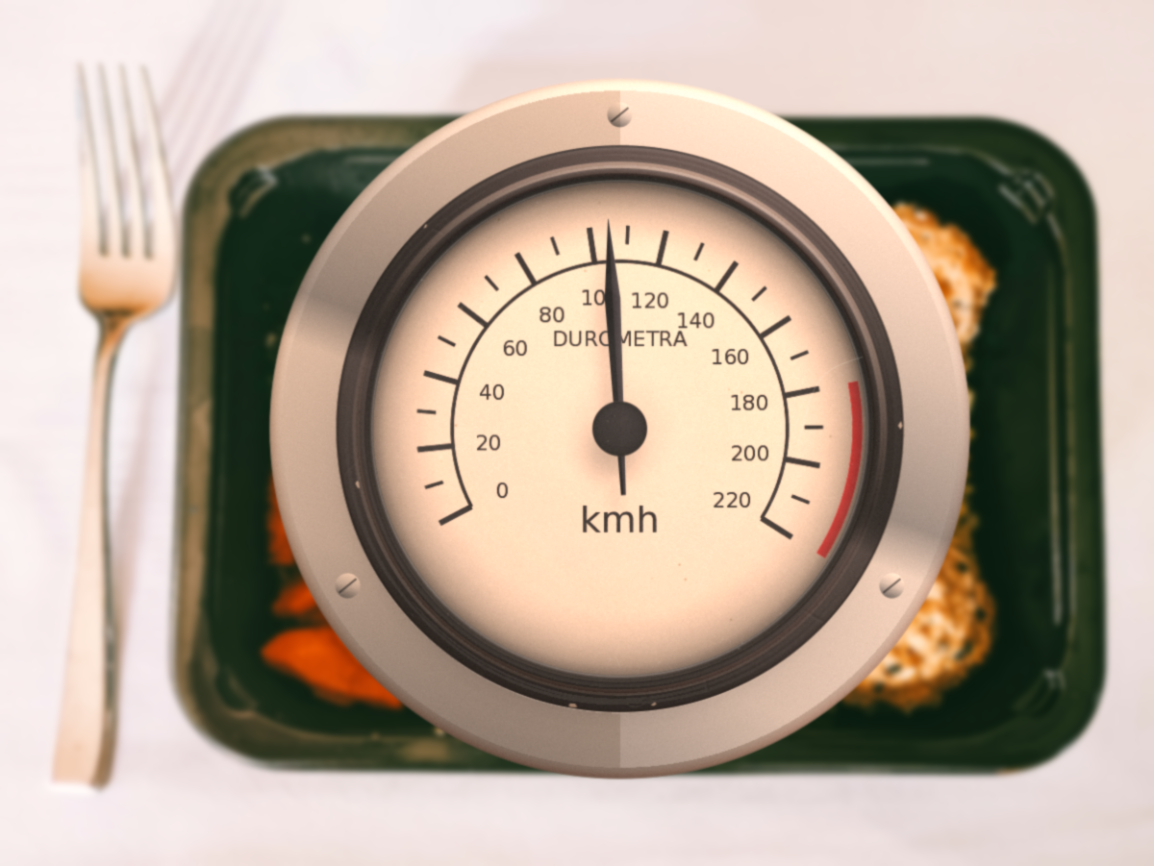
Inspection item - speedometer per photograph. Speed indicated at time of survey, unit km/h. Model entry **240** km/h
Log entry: **105** km/h
